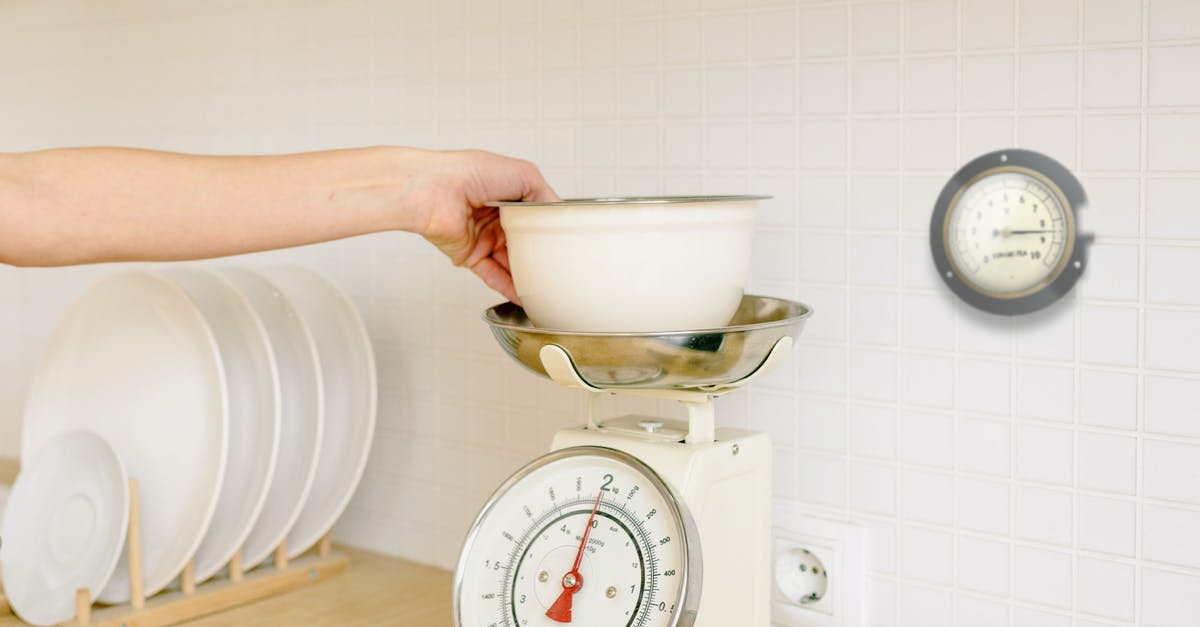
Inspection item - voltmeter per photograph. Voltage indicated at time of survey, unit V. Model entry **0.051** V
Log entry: **8.5** V
